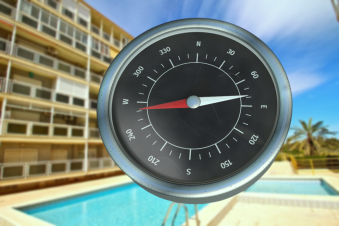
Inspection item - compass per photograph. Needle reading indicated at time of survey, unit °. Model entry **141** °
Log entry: **260** °
